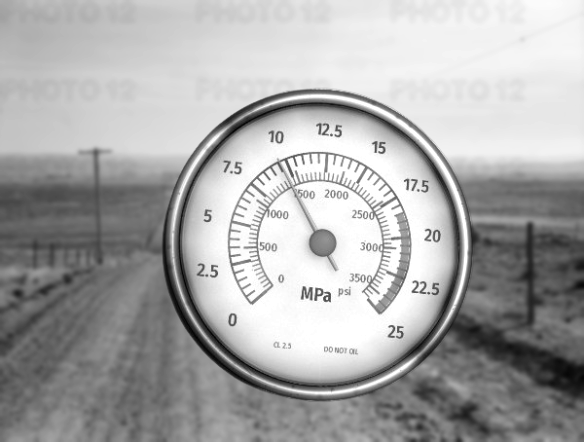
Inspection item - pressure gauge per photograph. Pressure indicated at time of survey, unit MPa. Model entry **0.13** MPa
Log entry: **9.5** MPa
